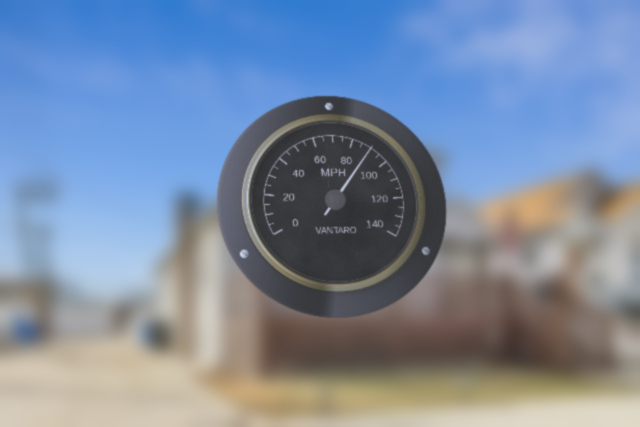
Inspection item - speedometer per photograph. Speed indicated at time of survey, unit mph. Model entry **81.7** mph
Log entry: **90** mph
